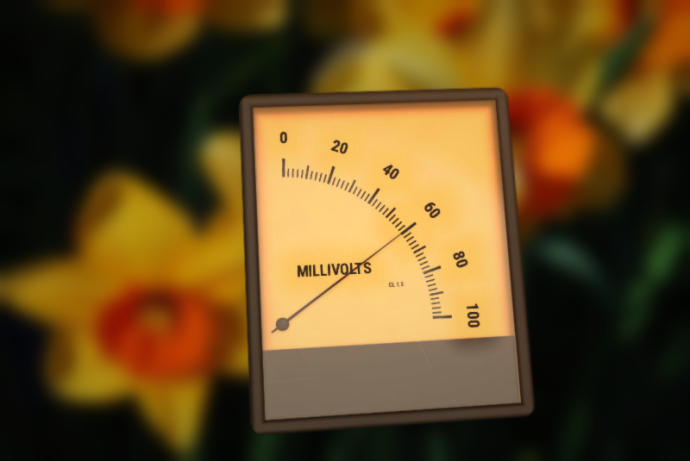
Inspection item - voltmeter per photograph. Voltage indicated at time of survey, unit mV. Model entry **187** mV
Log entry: **60** mV
